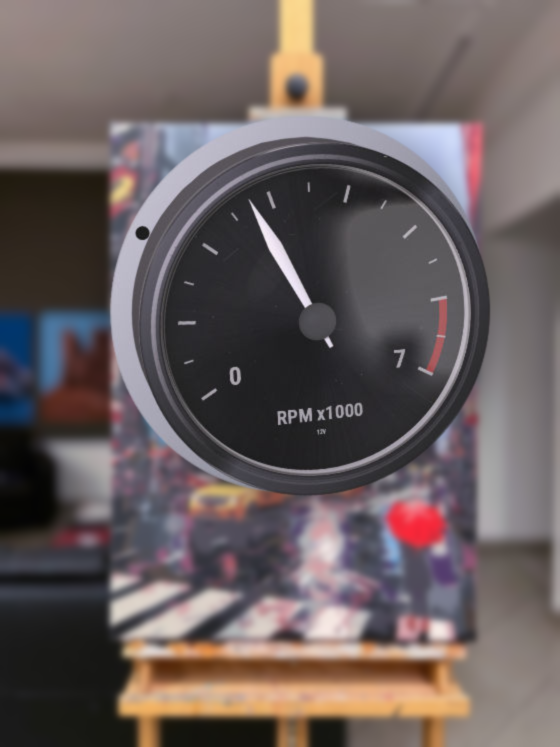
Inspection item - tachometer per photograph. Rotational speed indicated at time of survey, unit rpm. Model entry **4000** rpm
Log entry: **2750** rpm
